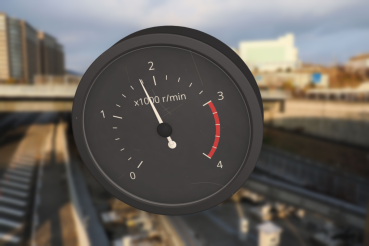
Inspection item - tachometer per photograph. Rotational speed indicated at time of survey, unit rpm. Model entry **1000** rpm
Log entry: **1800** rpm
